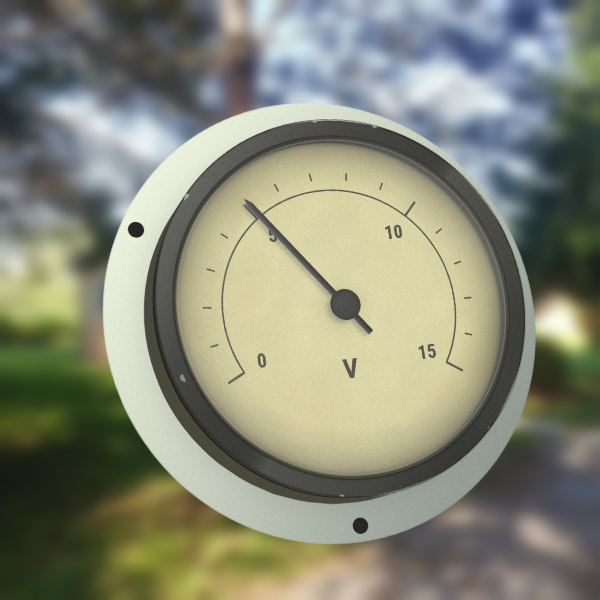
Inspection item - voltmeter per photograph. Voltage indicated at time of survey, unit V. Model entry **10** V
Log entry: **5** V
